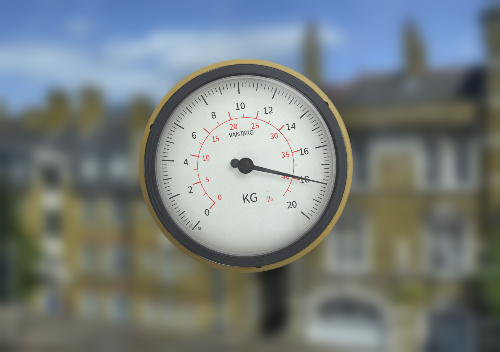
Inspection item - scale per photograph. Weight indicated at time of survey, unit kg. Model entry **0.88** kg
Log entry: **18** kg
